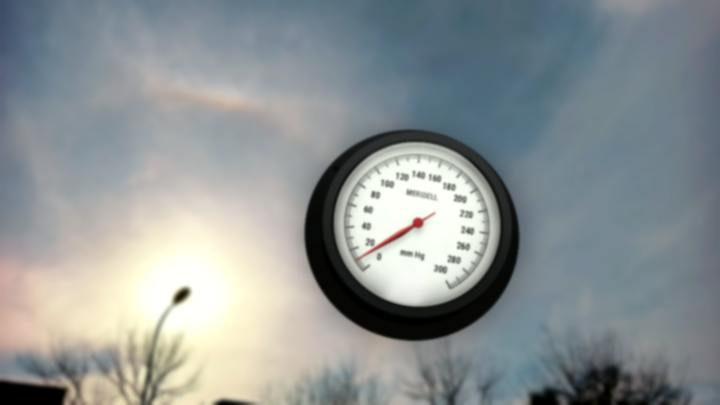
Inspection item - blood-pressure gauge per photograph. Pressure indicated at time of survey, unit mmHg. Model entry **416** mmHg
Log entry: **10** mmHg
